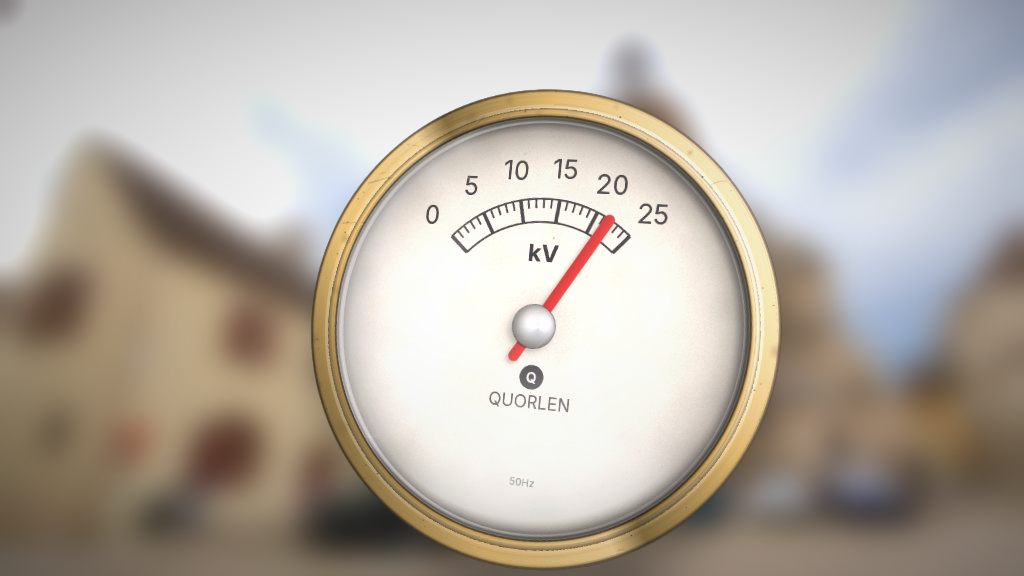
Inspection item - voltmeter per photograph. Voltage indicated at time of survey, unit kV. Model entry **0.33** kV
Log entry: **22** kV
